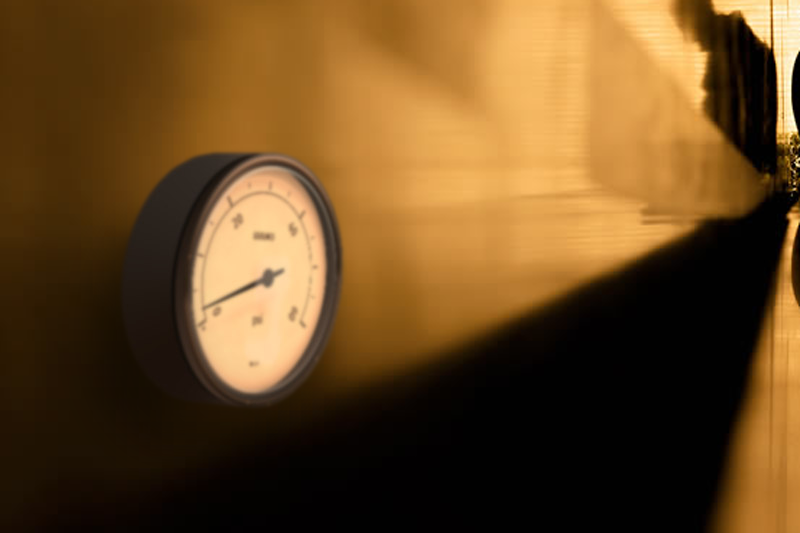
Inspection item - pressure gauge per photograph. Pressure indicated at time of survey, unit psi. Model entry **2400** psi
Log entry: **2.5** psi
